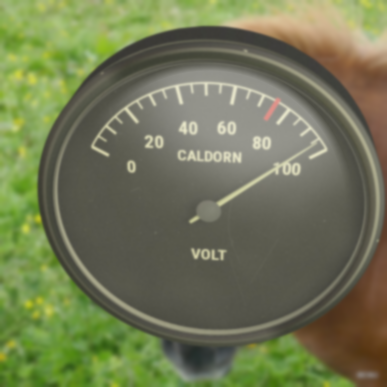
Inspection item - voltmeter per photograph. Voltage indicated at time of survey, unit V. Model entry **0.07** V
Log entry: **95** V
